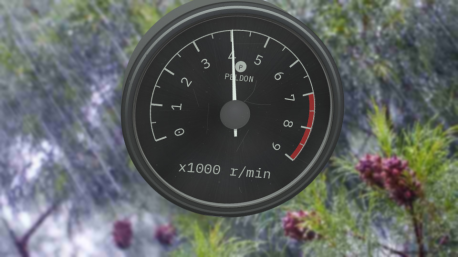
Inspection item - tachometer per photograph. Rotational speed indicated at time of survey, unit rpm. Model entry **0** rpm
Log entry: **4000** rpm
